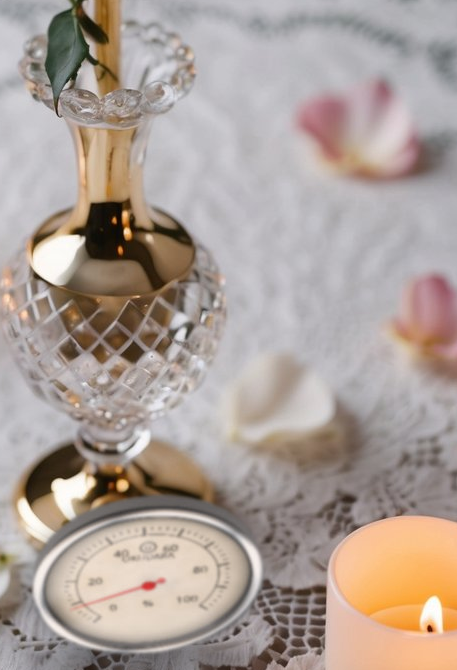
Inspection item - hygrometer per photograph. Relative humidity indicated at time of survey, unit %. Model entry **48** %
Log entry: **10** %
